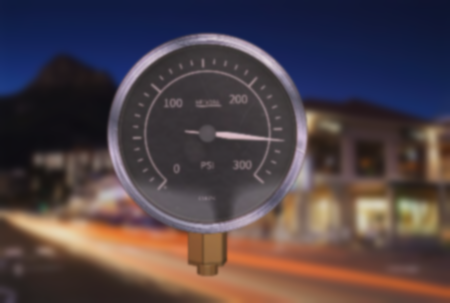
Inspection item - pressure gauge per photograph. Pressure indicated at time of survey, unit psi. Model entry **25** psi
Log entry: **260** psi
